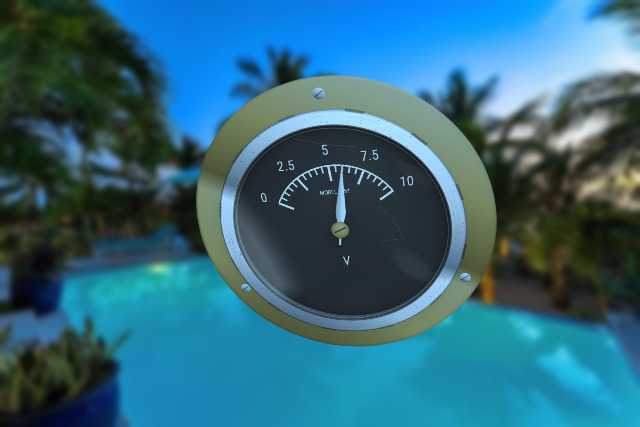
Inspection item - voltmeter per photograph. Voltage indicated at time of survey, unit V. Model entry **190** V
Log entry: **6** V
